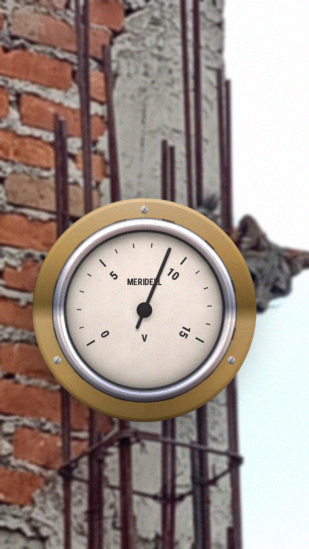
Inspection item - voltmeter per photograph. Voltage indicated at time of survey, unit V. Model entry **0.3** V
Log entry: **9** V
